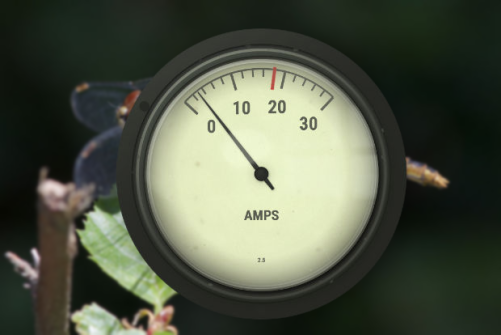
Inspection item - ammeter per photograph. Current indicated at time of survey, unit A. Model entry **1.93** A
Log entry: **3** A
